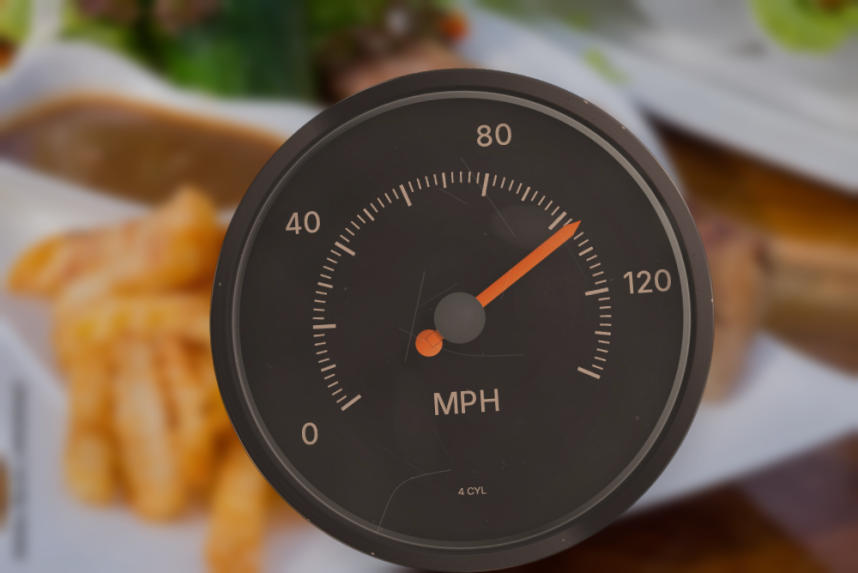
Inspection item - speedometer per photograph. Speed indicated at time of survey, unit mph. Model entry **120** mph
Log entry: **104** mph
